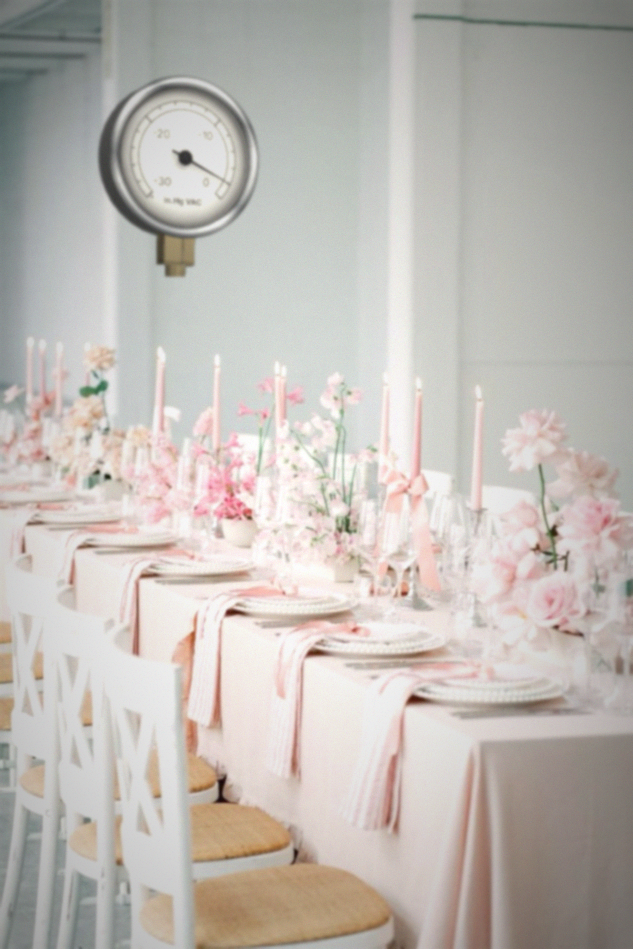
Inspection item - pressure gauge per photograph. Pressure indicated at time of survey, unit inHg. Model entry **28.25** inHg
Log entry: **-2** inHg
